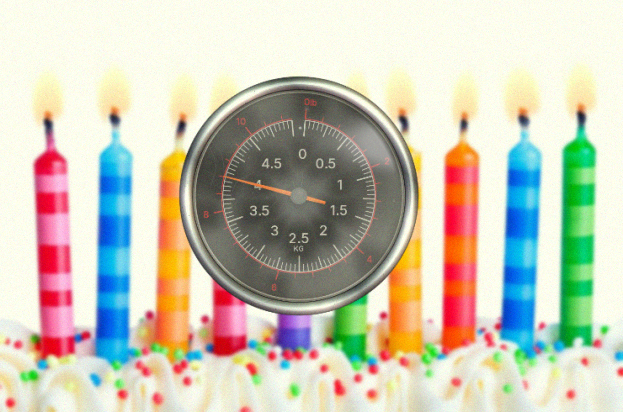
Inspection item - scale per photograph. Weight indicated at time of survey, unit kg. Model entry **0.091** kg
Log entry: **4** kg
